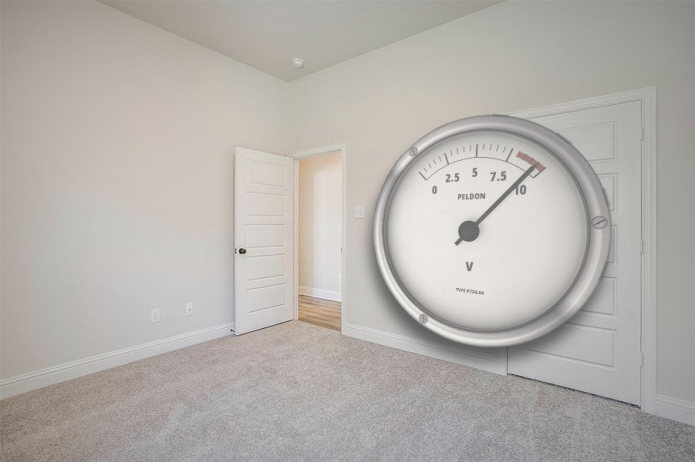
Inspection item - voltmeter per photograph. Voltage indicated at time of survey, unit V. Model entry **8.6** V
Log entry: **9.5** V
